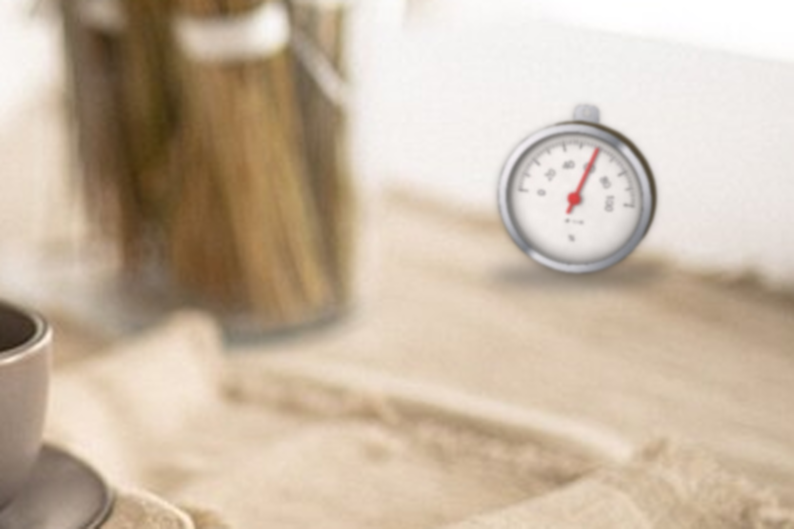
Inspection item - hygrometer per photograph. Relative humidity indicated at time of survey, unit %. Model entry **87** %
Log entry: **60** %
